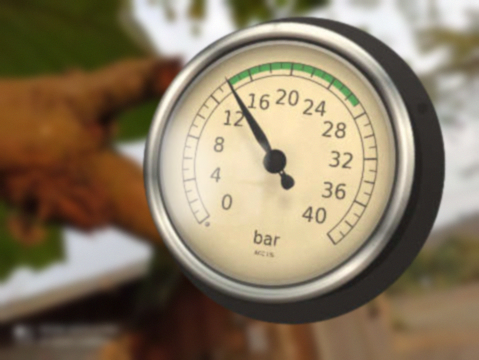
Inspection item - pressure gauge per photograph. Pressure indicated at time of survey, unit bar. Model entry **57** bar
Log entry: **14** bar
